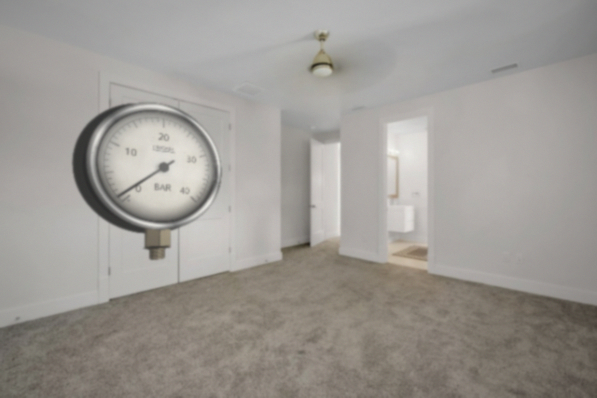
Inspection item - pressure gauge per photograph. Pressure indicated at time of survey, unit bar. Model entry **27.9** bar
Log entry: **1** bar
